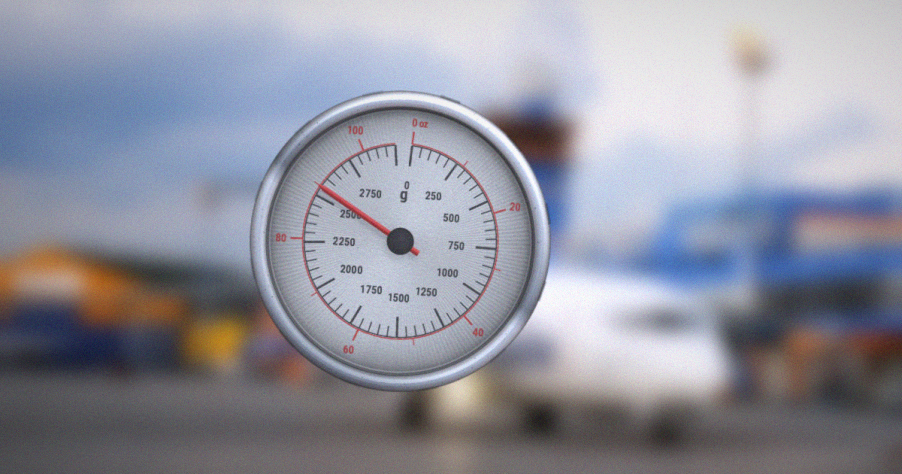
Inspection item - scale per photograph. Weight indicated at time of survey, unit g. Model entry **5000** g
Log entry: **2550** g
